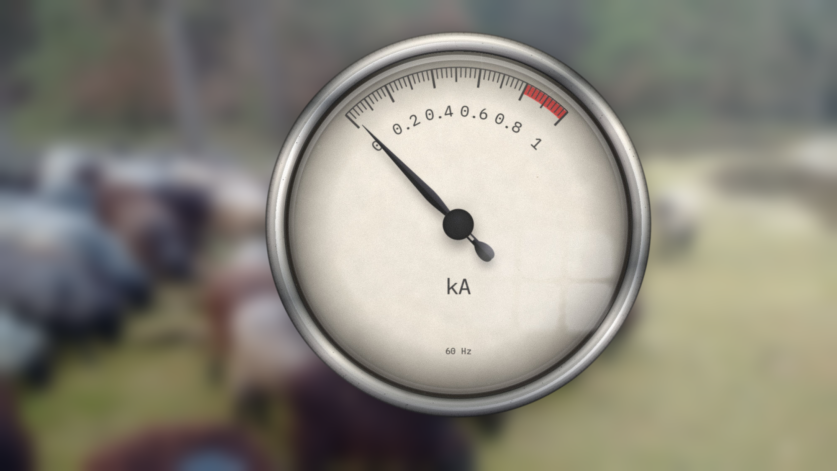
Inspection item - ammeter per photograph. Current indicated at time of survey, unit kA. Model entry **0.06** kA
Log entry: **0.02** kA
